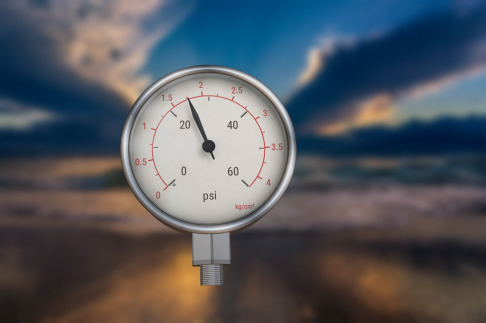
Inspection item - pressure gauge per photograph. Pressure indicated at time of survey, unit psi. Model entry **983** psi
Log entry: **25** psi
